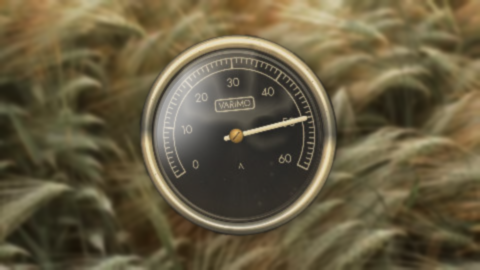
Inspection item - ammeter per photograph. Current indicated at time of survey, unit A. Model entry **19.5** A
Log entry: **50** A
